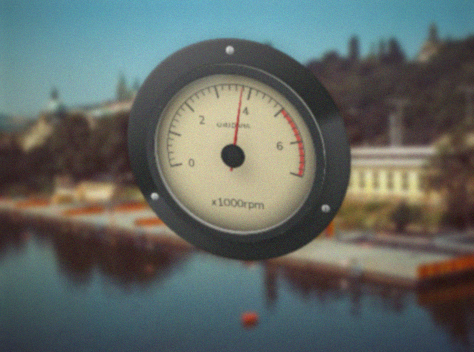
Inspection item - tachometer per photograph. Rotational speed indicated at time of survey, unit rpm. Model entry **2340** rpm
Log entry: **3800** rpm
